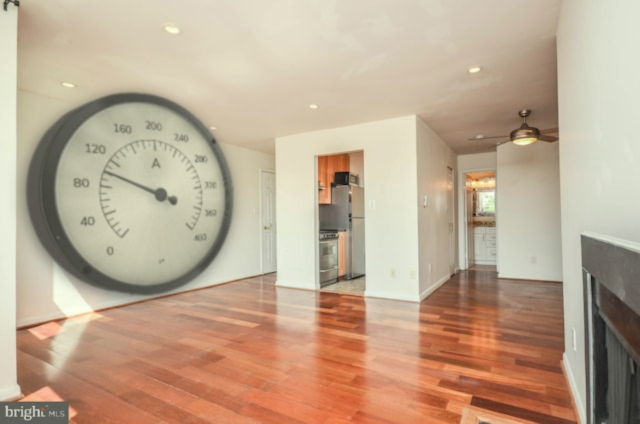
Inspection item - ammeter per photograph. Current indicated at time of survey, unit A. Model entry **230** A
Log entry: **100** A
